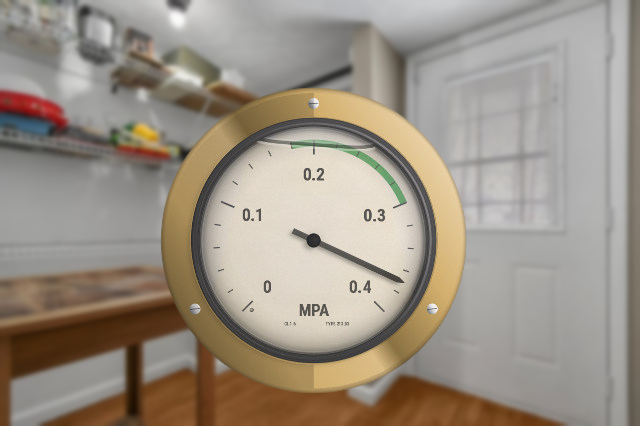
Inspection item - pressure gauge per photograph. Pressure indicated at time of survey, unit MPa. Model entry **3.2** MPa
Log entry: **0.37** MPa
